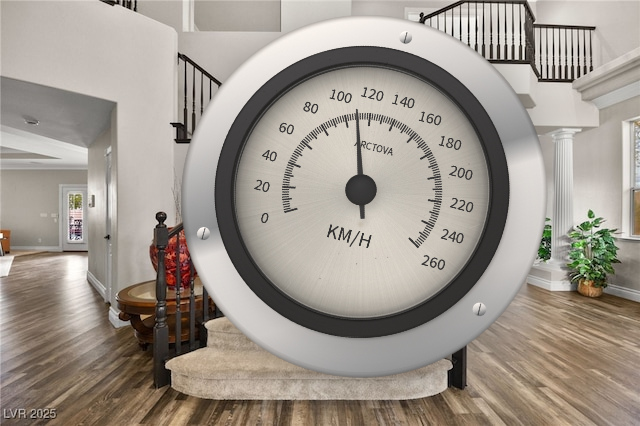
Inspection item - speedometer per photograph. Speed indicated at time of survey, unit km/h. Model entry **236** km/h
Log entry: **110** km/h
